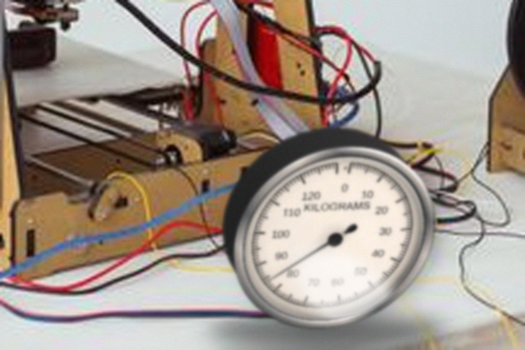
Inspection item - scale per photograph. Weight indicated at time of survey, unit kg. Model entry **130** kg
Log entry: **85** kg
